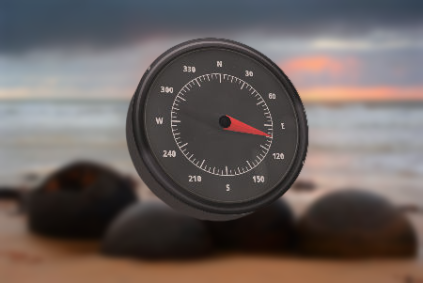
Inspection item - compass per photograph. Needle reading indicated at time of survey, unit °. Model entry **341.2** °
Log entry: **105** °
